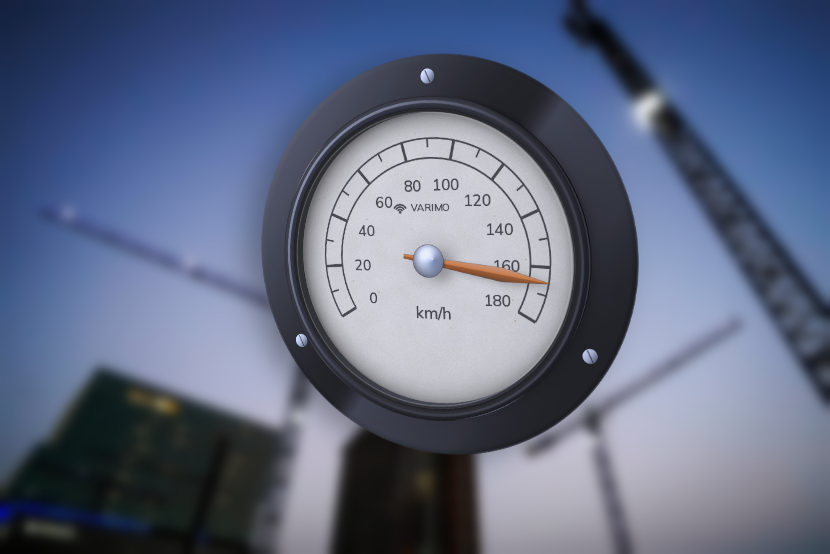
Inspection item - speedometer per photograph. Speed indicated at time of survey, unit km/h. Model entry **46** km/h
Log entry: **165** km/h
